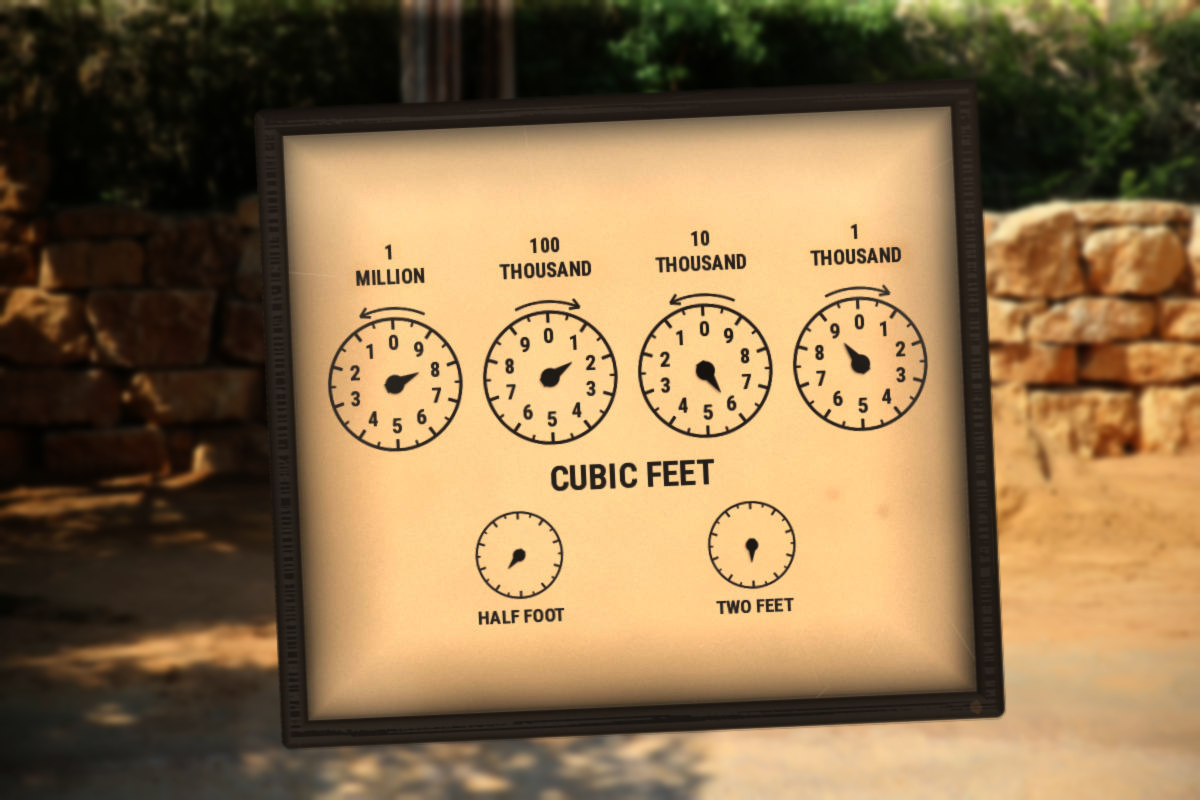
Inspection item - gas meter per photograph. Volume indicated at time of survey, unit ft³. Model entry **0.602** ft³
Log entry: **815900** ft³
